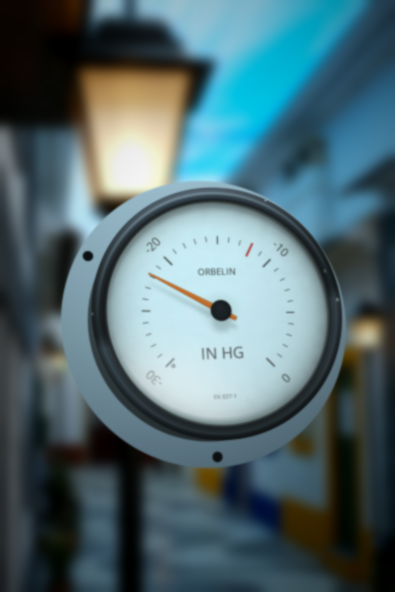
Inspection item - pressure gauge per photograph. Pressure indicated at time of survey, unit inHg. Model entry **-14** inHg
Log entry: **-22** inHg
